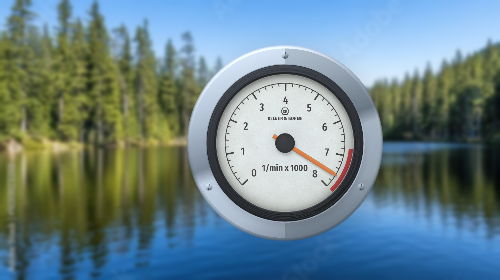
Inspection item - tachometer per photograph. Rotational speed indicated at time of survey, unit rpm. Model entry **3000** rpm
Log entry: **7600** rpm
